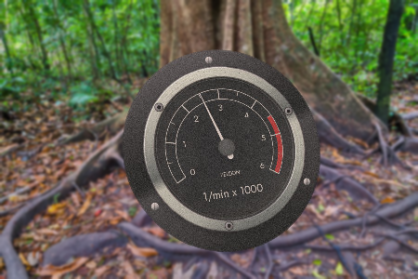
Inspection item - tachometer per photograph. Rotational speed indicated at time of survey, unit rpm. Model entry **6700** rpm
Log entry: **2500** rpm
